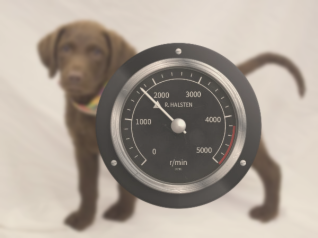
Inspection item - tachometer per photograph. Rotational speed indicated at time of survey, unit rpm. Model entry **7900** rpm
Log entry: **1700** rpm
